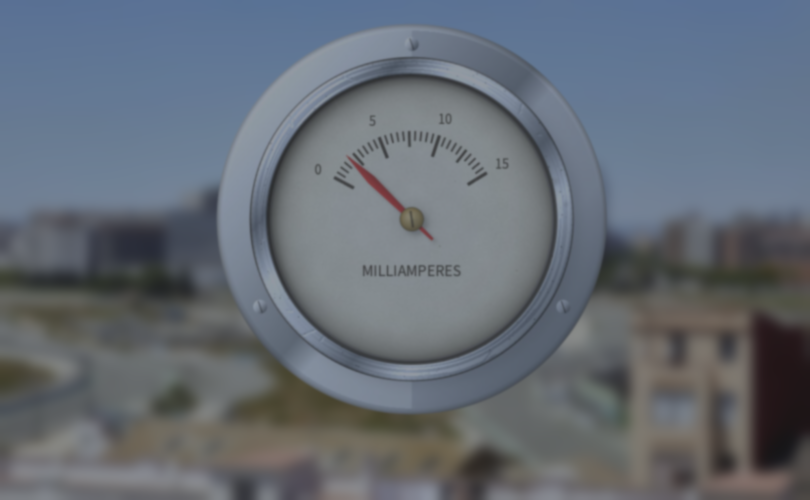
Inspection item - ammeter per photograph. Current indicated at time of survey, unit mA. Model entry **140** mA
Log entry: **2** mA
